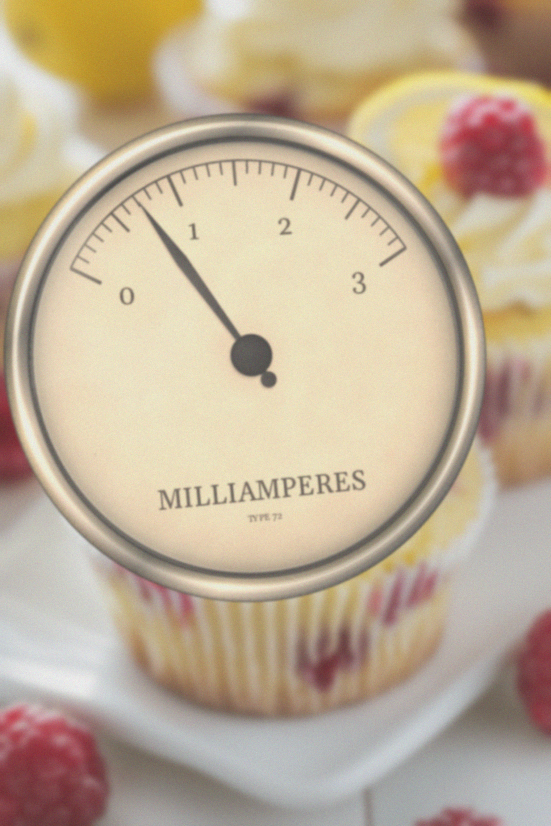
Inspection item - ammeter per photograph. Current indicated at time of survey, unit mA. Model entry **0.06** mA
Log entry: **0.7** mA
